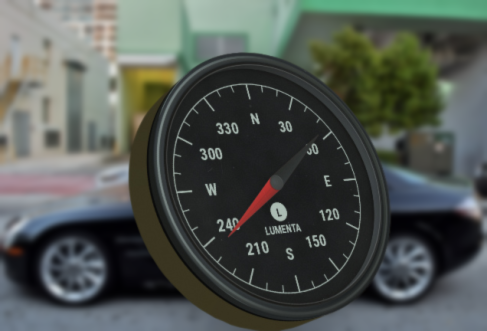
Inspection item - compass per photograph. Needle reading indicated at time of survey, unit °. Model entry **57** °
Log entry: **235** °
